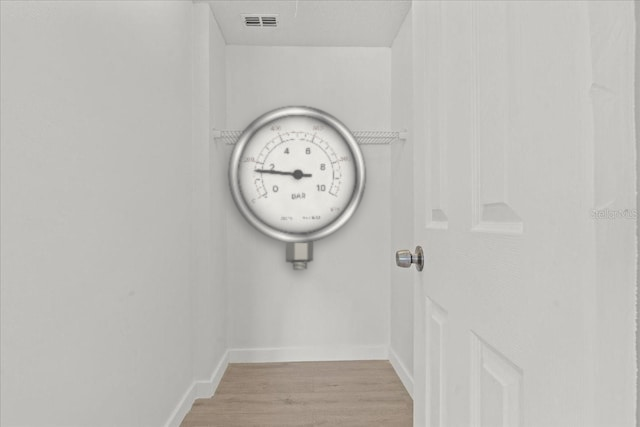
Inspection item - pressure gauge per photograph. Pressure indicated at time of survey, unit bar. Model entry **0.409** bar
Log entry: **1.5** bar
